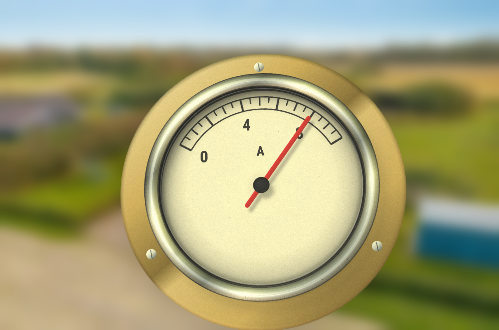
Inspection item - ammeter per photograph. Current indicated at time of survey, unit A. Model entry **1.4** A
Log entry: **8** A
